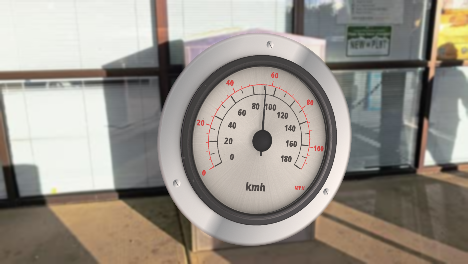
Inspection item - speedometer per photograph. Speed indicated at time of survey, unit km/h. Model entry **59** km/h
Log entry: **90** km/h
